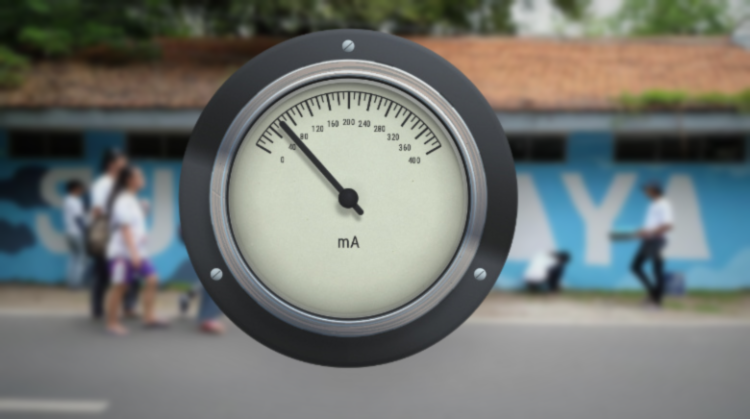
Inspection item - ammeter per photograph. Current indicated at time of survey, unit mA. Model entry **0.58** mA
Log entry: **60** mA
